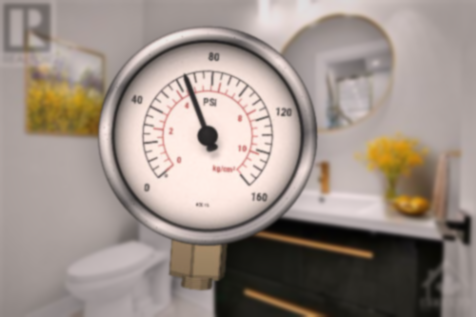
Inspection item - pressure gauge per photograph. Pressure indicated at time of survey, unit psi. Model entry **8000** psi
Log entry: **65** psi
